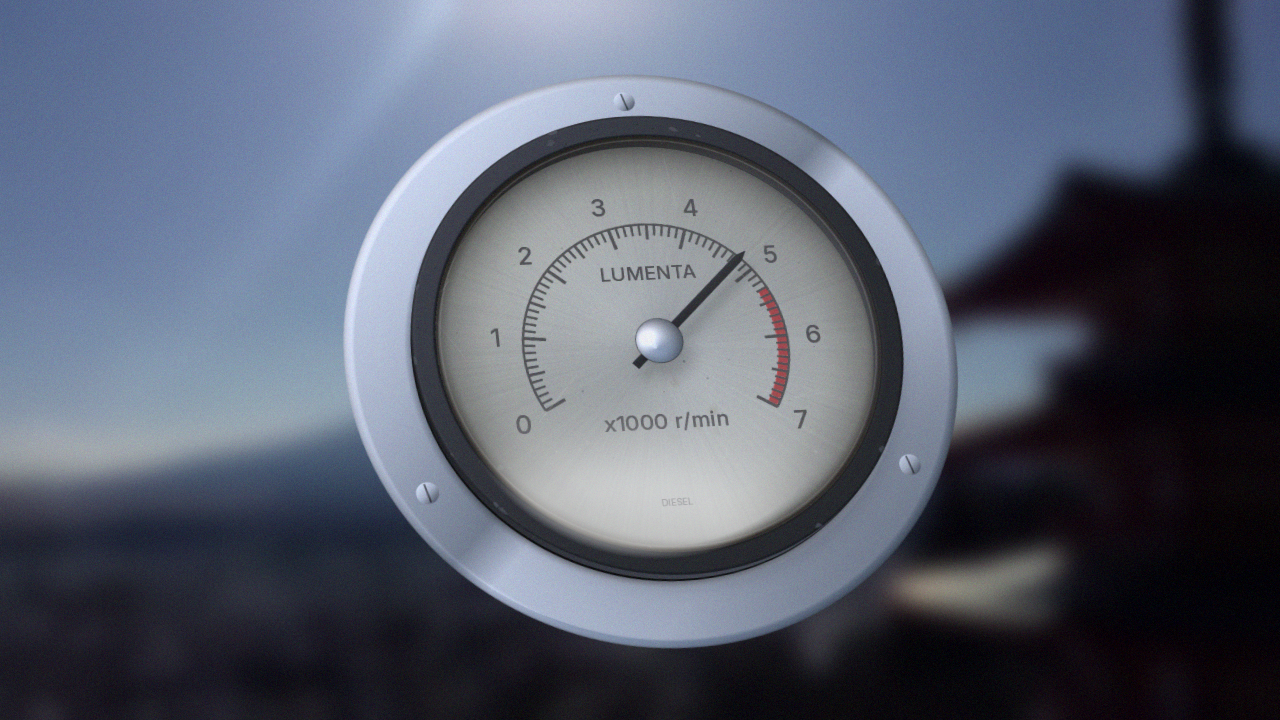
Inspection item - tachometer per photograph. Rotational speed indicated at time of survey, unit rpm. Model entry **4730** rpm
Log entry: **4800** rpm
